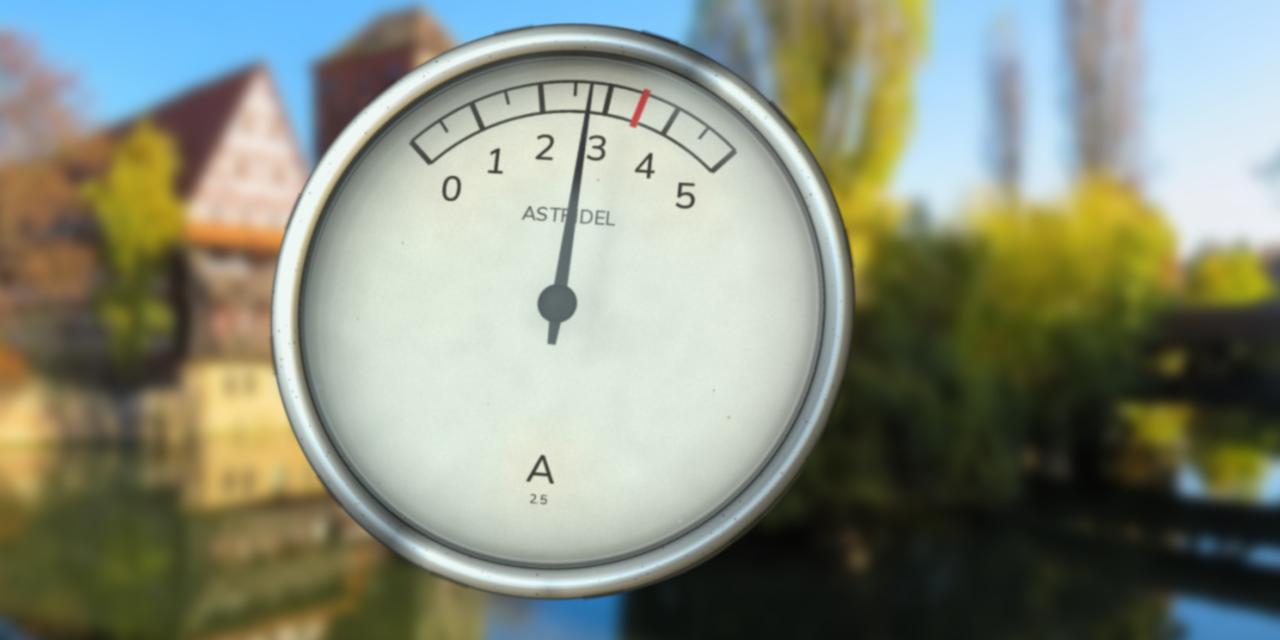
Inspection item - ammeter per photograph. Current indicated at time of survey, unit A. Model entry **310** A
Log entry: **2.75** A
